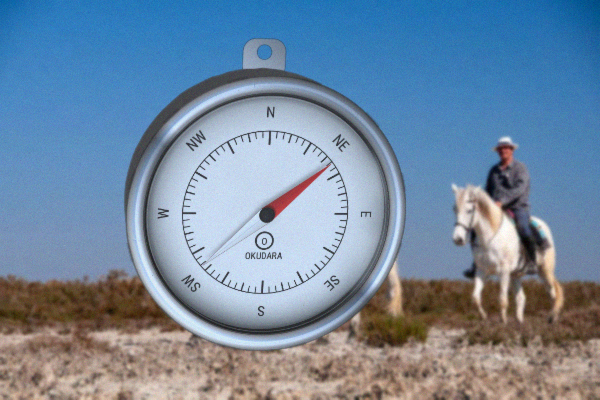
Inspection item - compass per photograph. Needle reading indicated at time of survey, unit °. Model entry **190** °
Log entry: **50** °
